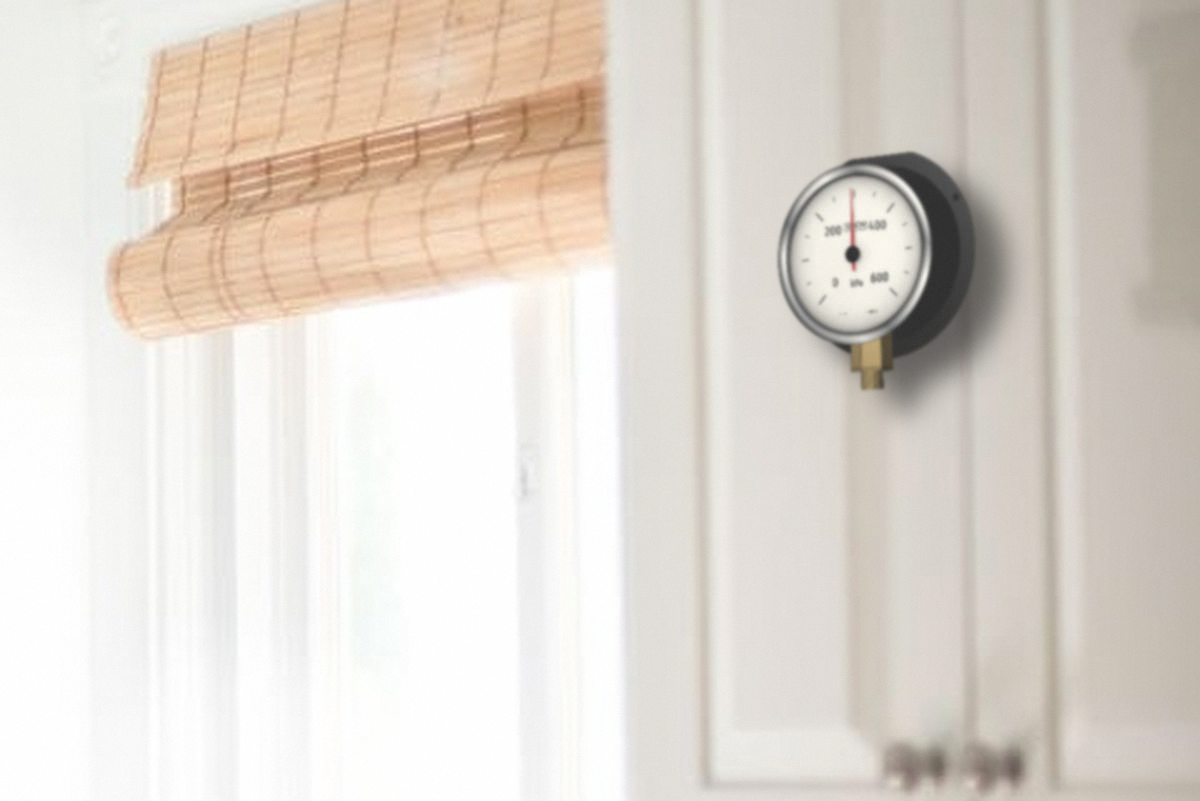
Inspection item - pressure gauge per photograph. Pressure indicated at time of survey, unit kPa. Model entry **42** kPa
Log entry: **300** kPa
